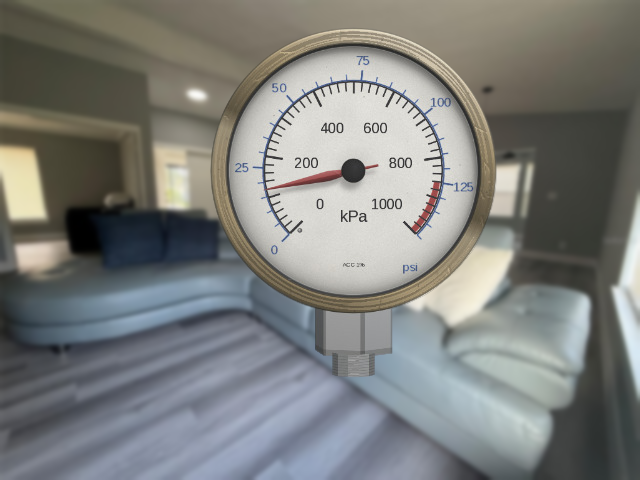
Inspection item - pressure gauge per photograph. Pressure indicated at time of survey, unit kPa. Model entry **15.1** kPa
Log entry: **120** kPa
